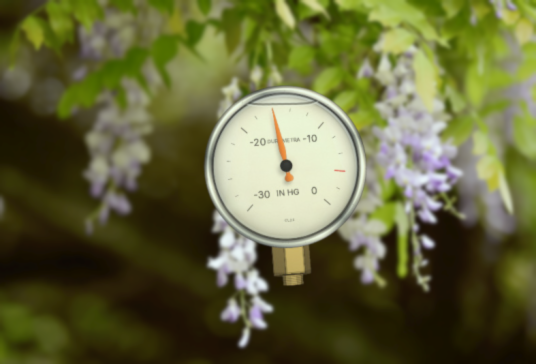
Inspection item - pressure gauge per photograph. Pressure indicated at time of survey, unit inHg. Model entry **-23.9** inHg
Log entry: **-16** inHg
